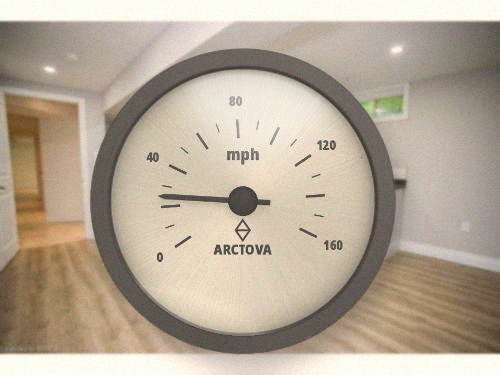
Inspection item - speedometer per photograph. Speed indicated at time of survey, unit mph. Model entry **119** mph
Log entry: **25** mph
